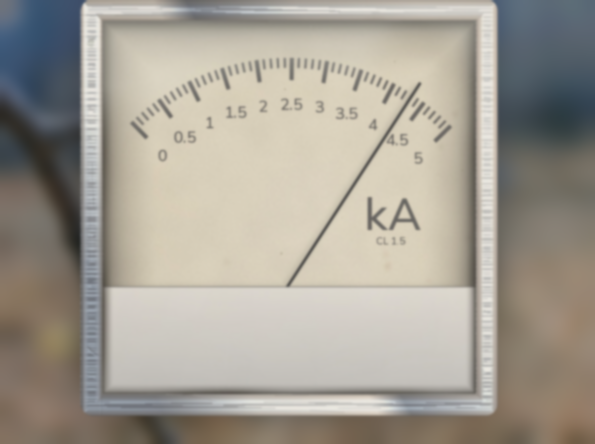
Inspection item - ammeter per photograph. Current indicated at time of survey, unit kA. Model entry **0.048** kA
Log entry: **4.3** kA
